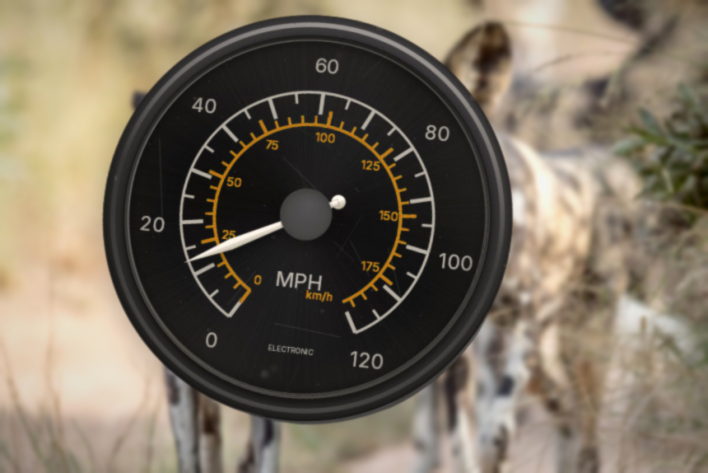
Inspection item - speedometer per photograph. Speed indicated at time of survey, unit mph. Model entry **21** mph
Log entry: **12.5** mph
